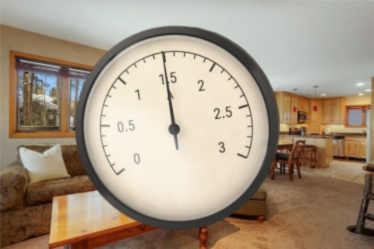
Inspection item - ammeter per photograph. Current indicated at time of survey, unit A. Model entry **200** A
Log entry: **1.5** A
